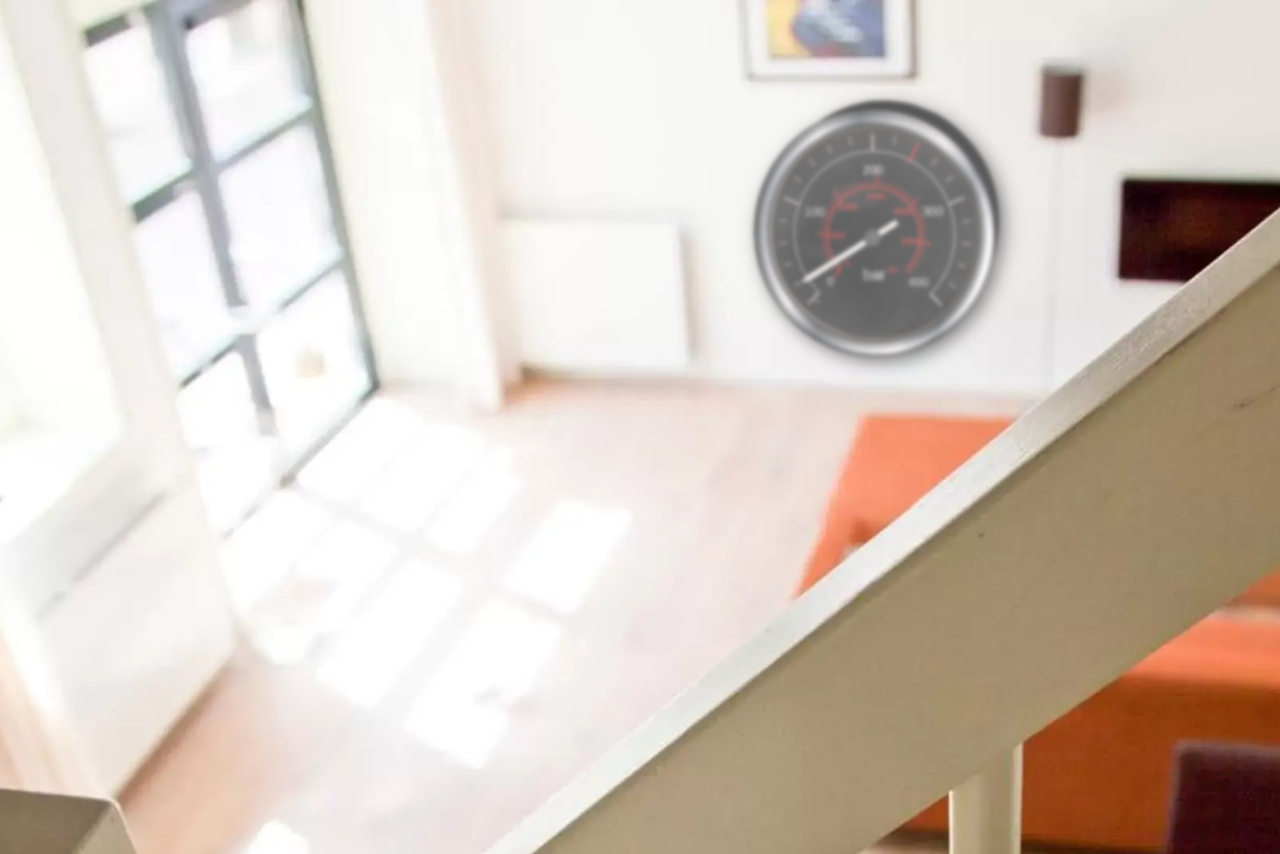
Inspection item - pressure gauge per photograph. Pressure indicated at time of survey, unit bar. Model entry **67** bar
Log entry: **20** bar
